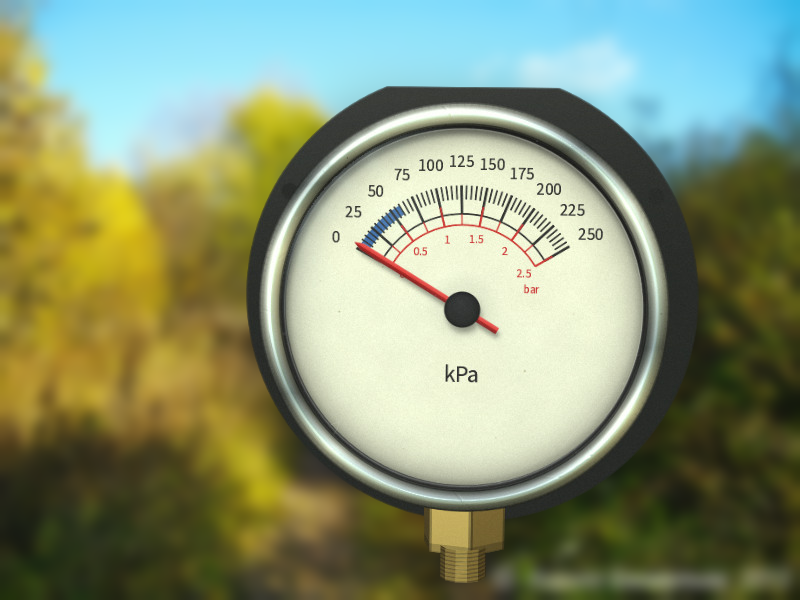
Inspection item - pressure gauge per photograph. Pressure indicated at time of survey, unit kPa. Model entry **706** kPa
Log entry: **5** kPa
